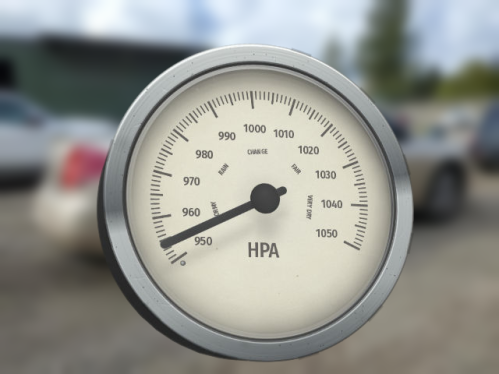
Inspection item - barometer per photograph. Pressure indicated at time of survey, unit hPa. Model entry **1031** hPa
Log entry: **954** hPa
